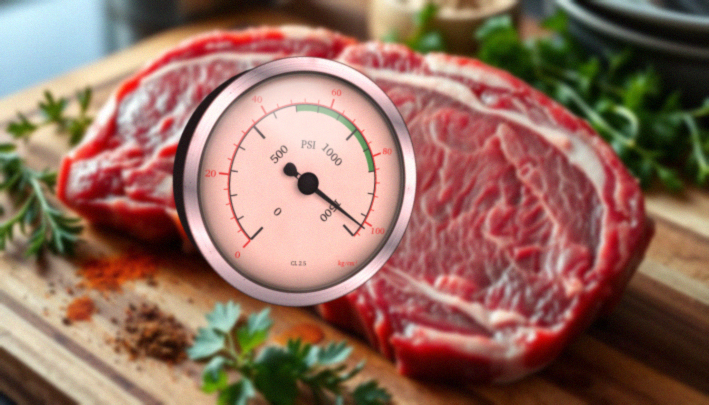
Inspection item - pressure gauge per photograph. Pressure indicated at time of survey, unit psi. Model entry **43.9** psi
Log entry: **1450** psi
